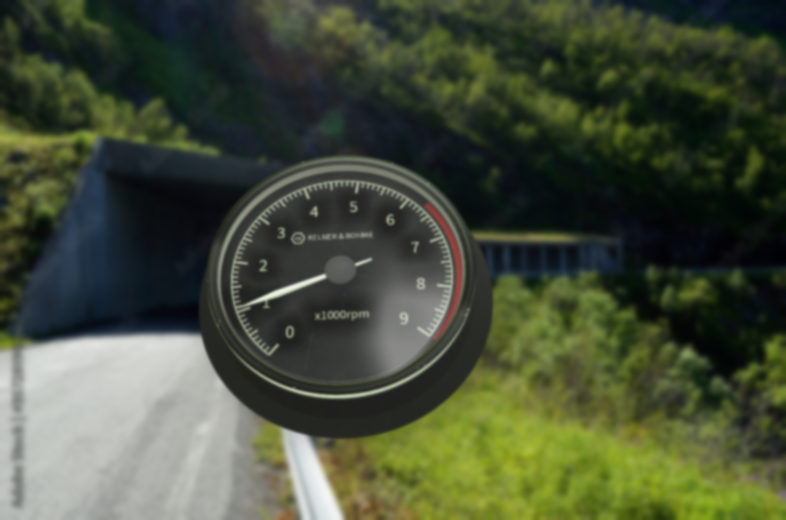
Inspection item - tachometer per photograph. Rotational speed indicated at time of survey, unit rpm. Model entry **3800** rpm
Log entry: **1000** rpm
